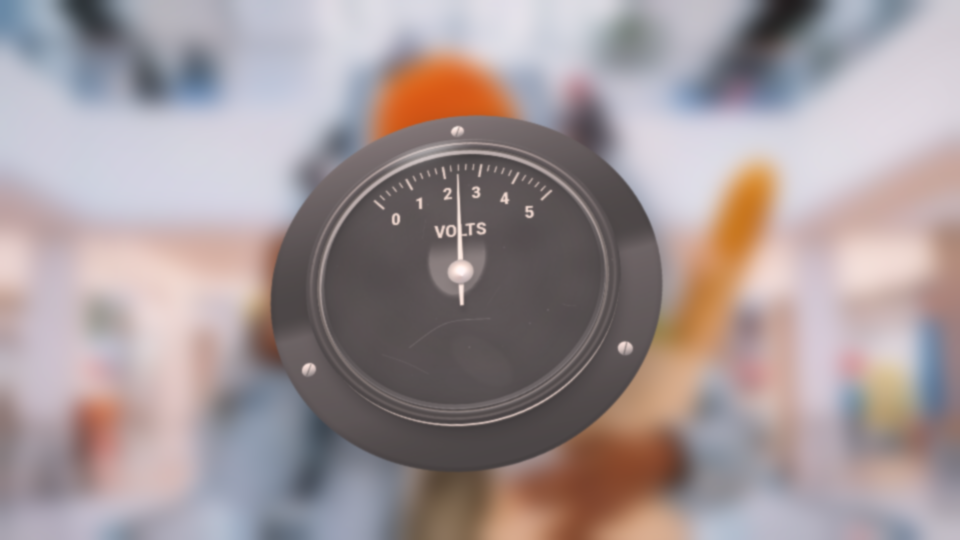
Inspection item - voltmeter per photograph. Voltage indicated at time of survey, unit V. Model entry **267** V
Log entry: **2.4** V
